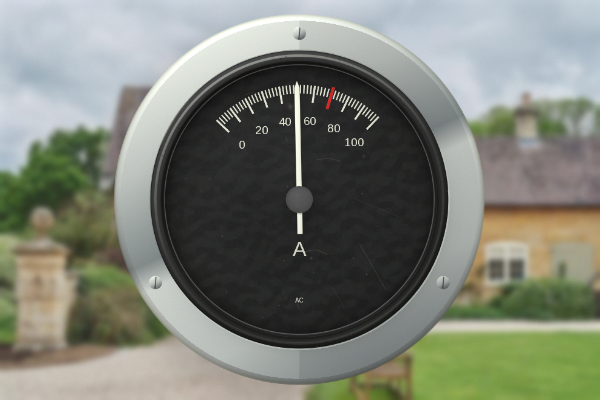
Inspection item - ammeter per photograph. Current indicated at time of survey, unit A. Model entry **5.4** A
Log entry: **50** A
